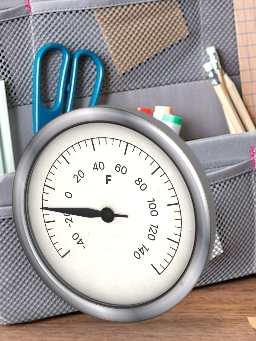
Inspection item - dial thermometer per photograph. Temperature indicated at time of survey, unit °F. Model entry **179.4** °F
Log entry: **-12** °F
